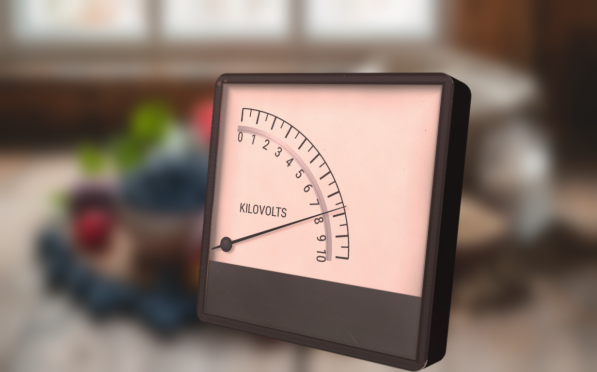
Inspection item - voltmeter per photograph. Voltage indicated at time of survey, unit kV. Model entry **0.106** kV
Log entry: **7.75** kV
